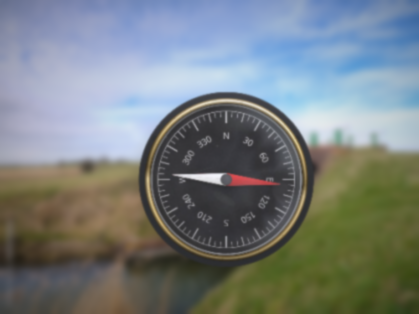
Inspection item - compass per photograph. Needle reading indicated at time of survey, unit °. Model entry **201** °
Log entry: **95** °
